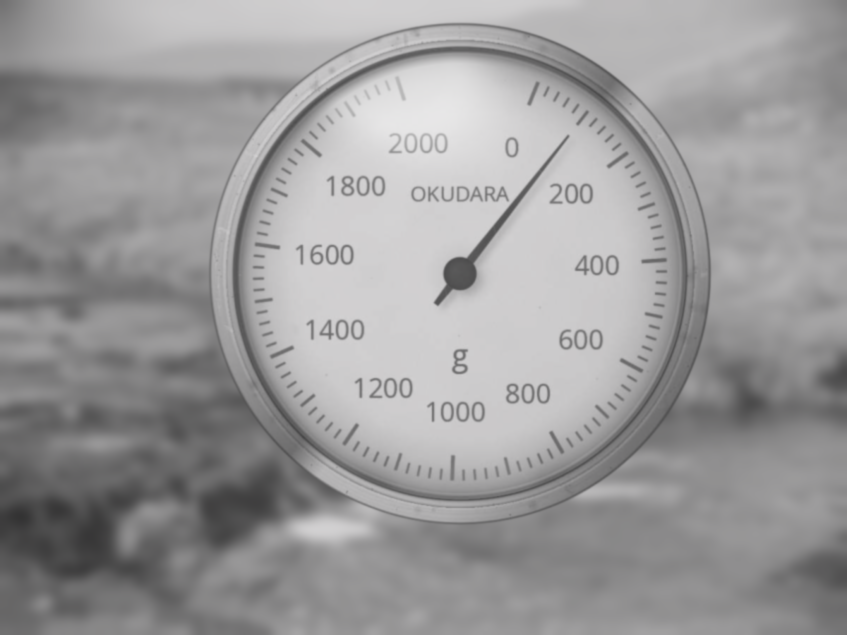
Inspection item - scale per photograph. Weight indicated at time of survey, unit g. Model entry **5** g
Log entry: **100** g
